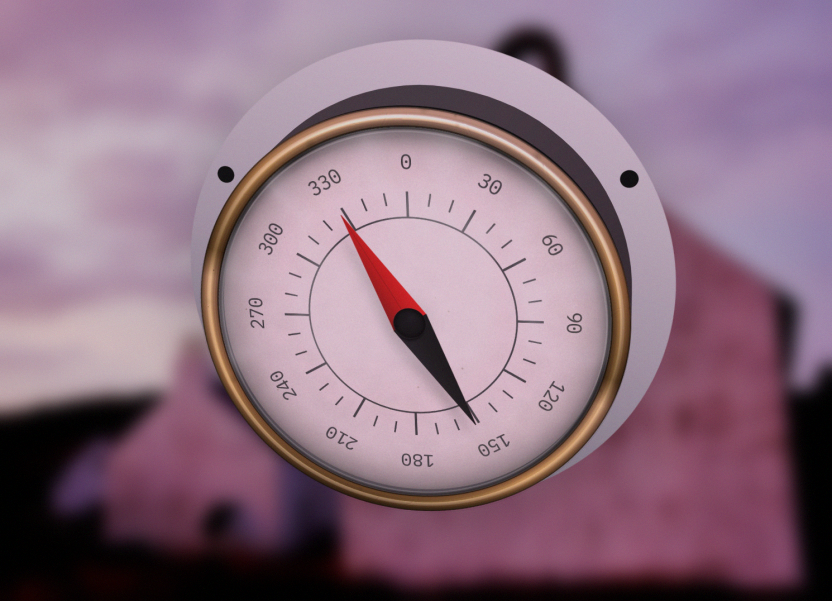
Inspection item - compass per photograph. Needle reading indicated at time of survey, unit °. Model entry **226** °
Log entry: **330** °
